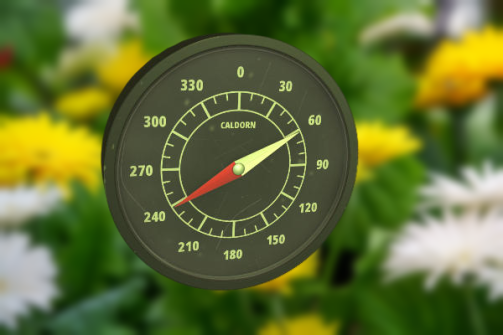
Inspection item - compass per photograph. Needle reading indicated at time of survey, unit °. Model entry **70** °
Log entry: **240** °
